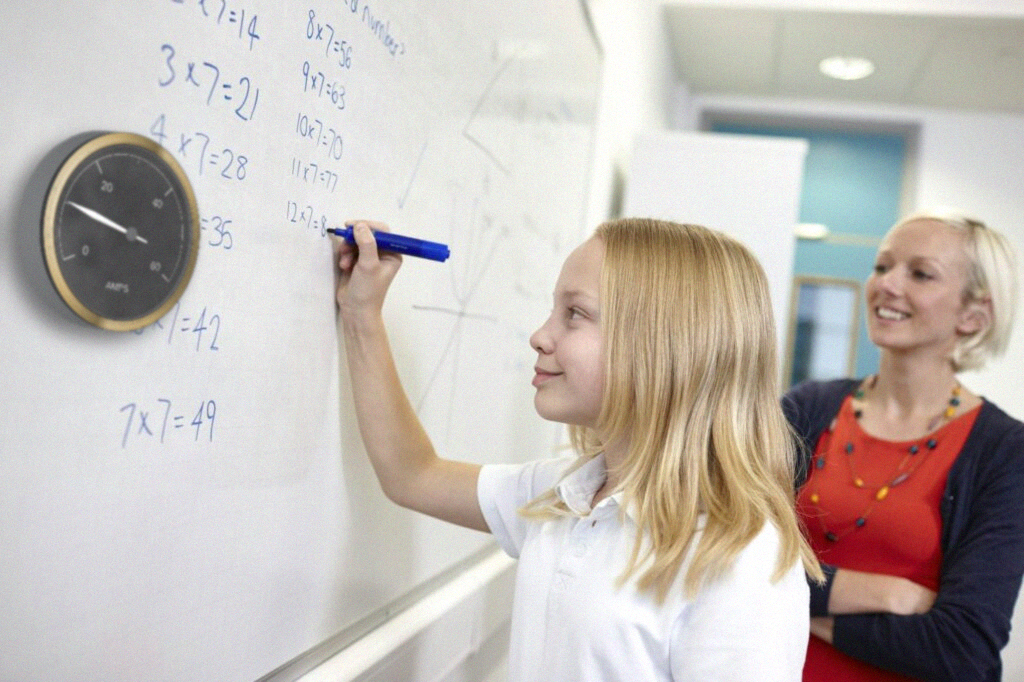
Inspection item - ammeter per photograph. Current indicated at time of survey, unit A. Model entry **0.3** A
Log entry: **10** A
